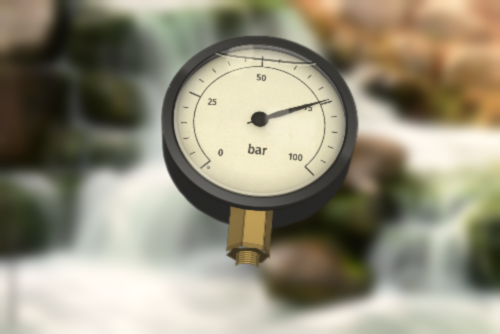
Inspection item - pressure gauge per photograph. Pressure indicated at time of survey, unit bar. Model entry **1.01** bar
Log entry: **75** bar
